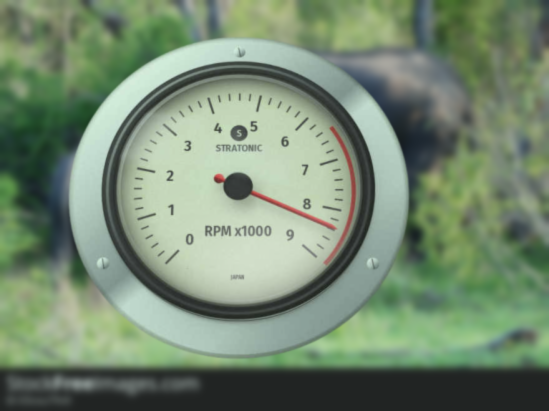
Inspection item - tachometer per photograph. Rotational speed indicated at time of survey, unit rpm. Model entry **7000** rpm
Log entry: **8400** rpm
